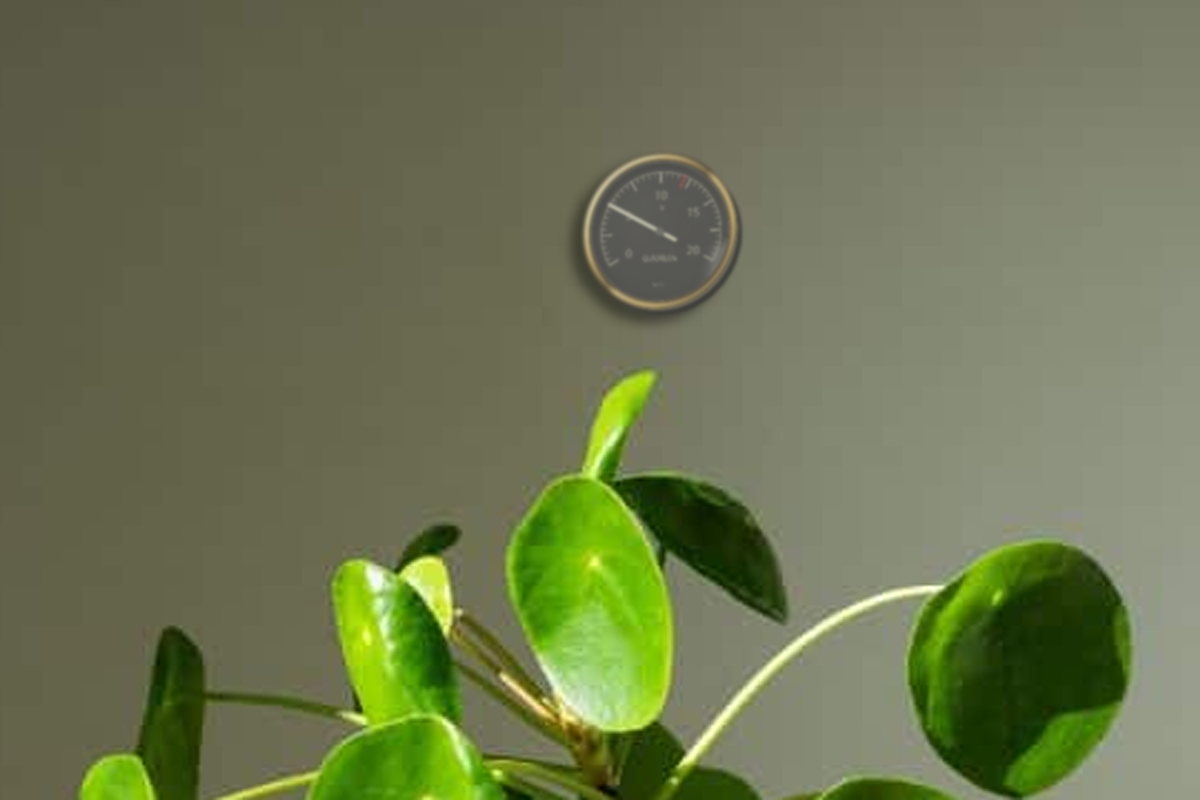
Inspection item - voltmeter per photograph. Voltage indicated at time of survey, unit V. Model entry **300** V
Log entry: **5** V
